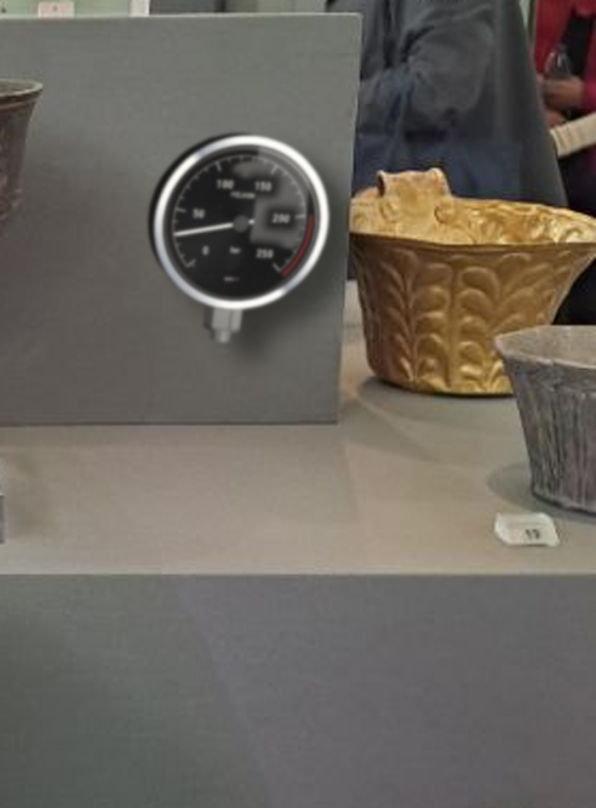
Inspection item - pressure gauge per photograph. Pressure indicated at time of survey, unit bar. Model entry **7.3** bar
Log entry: **30** bar
